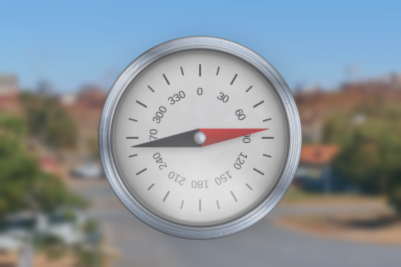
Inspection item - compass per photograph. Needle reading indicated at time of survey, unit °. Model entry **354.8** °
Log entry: **82.5** °
